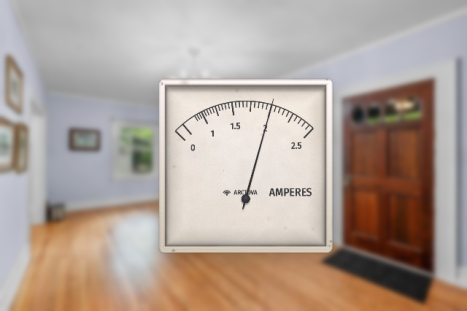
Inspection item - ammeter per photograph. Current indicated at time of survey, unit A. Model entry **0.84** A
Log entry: **2** A
